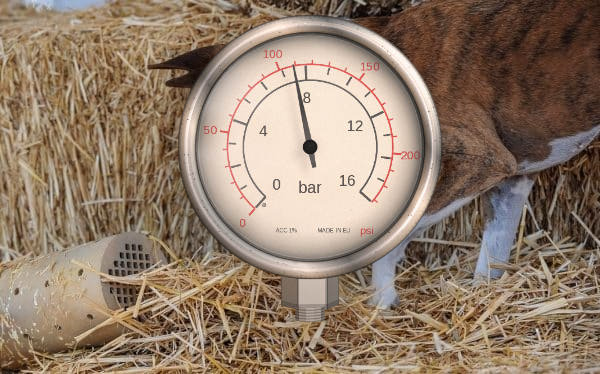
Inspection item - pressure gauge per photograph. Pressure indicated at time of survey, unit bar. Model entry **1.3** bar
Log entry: **7.5** bar
